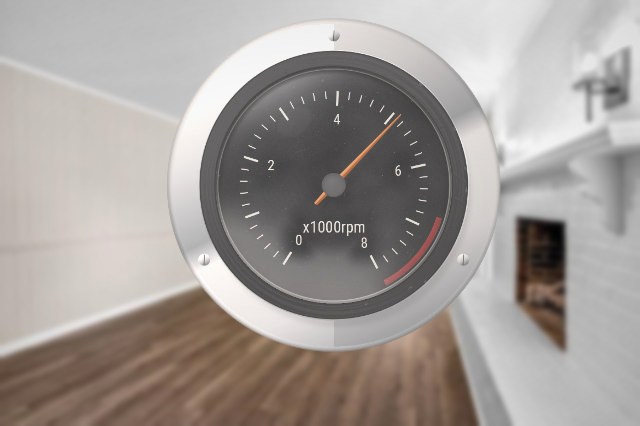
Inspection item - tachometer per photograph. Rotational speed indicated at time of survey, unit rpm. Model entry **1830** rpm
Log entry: **5100** rpm
